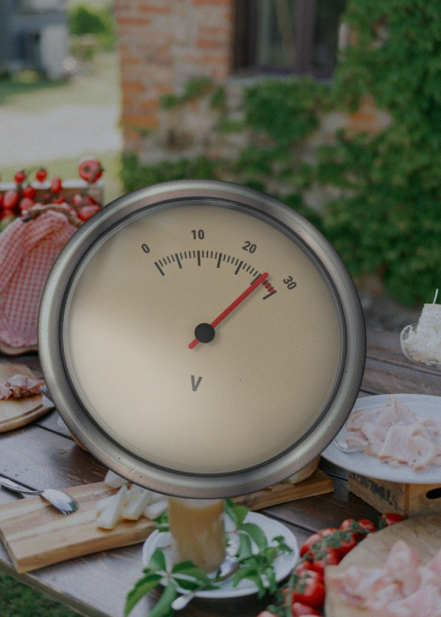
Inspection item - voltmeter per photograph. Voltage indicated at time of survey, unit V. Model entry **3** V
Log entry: **26** V
